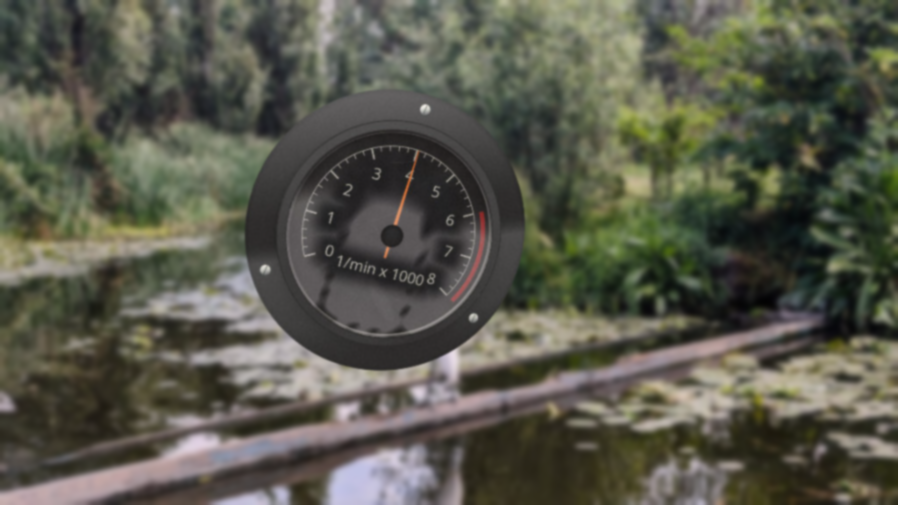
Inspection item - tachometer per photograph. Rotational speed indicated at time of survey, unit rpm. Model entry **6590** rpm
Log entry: **4000** rpm
